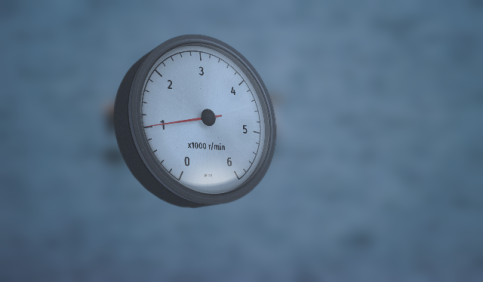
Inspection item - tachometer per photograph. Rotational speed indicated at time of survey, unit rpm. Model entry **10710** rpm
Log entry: **1000** rpm
